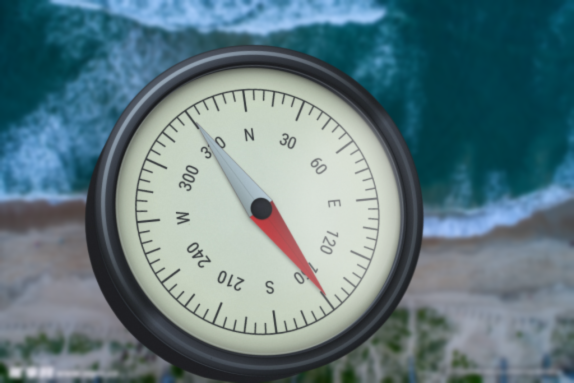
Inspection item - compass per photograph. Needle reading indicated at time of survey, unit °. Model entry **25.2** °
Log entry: **150** °
